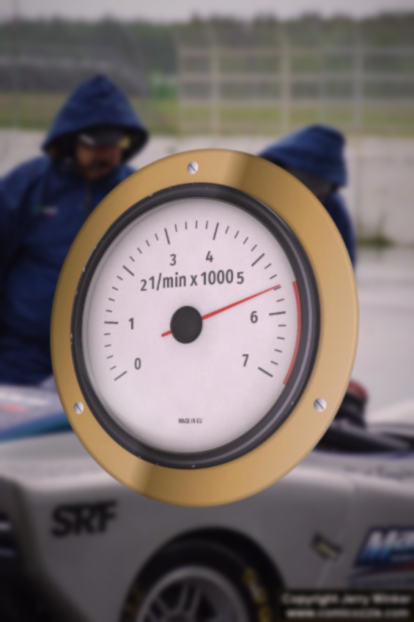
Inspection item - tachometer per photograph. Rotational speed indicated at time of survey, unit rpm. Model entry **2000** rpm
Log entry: **5600** rpm
